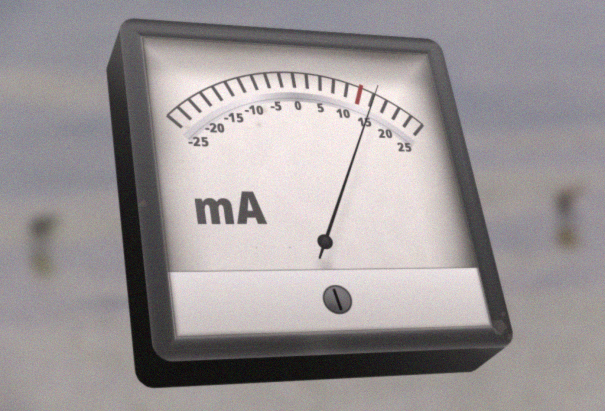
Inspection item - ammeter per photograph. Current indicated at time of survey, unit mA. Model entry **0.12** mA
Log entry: **15** mA
